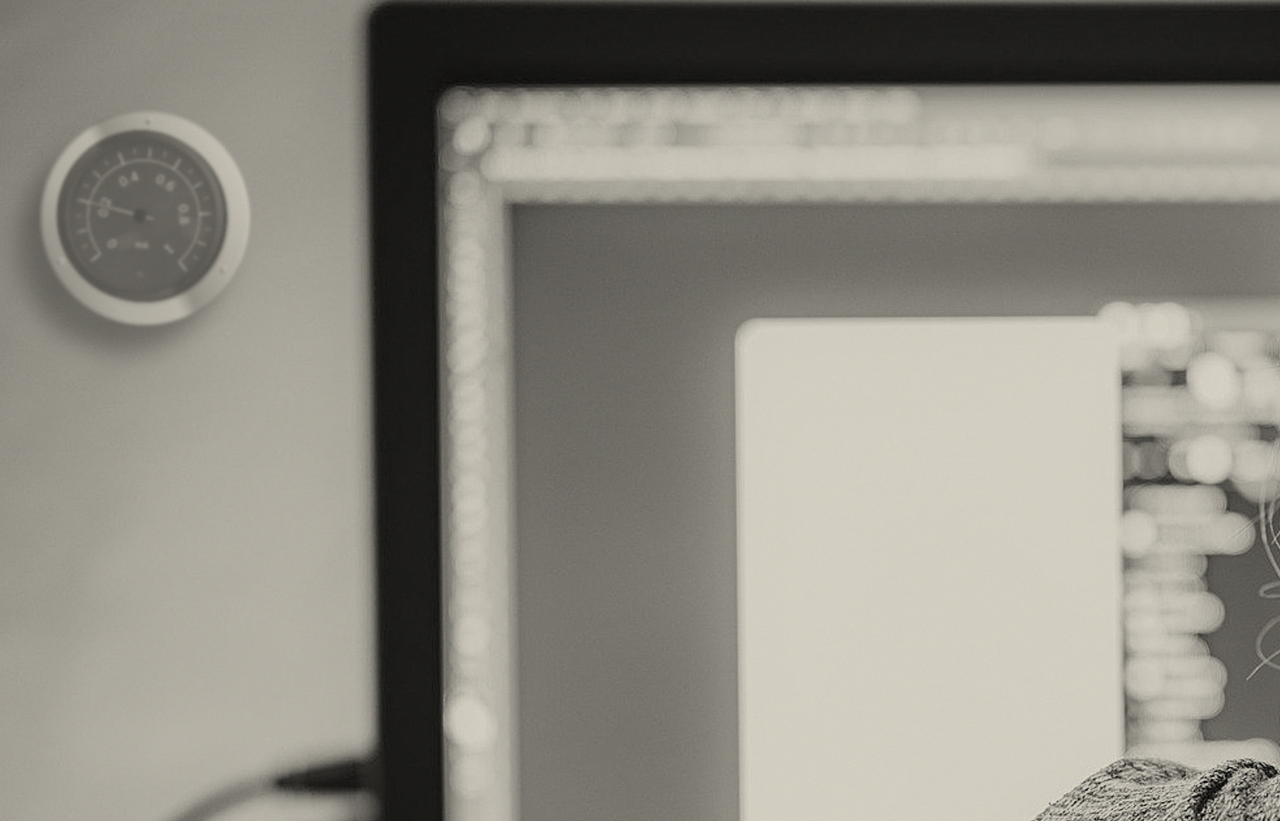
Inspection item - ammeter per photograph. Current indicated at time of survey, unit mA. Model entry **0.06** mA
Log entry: **0.2** mA
